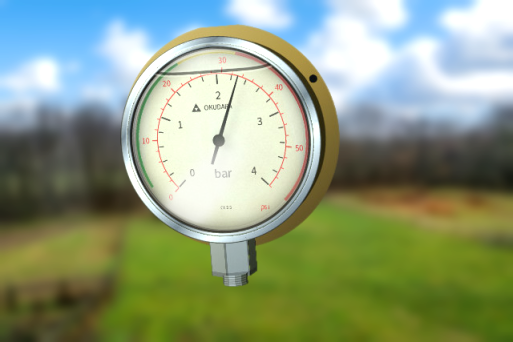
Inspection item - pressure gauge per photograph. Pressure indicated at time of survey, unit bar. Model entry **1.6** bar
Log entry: **2.3** bar
